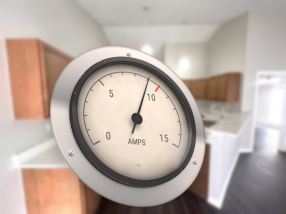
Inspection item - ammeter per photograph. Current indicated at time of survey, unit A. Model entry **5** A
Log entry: **9** A
